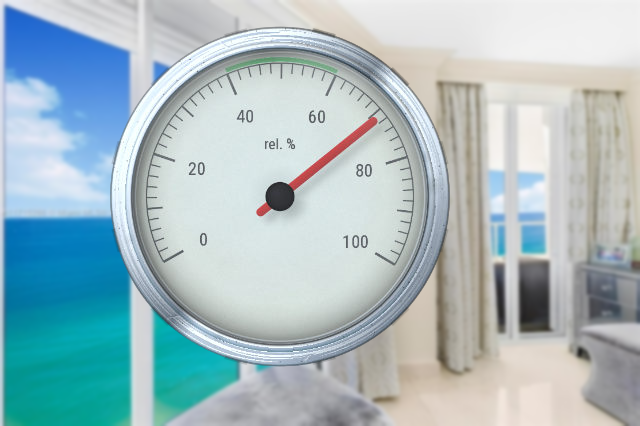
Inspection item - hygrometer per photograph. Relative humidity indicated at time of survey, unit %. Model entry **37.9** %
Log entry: **71** %
